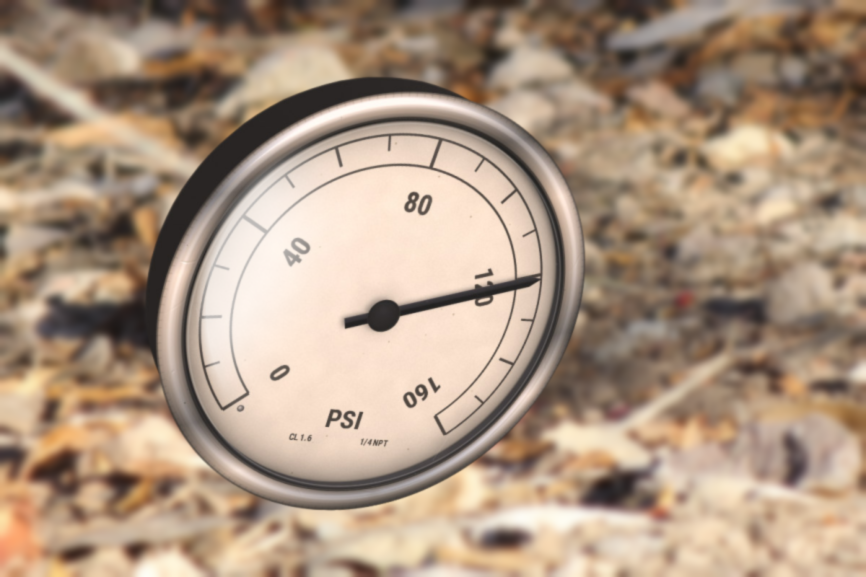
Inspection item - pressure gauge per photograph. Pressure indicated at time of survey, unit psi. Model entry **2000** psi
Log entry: **120** psi
